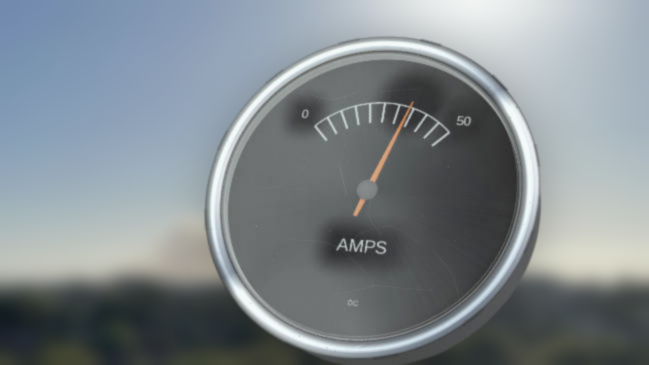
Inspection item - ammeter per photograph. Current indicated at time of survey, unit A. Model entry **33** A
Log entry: **35** A
